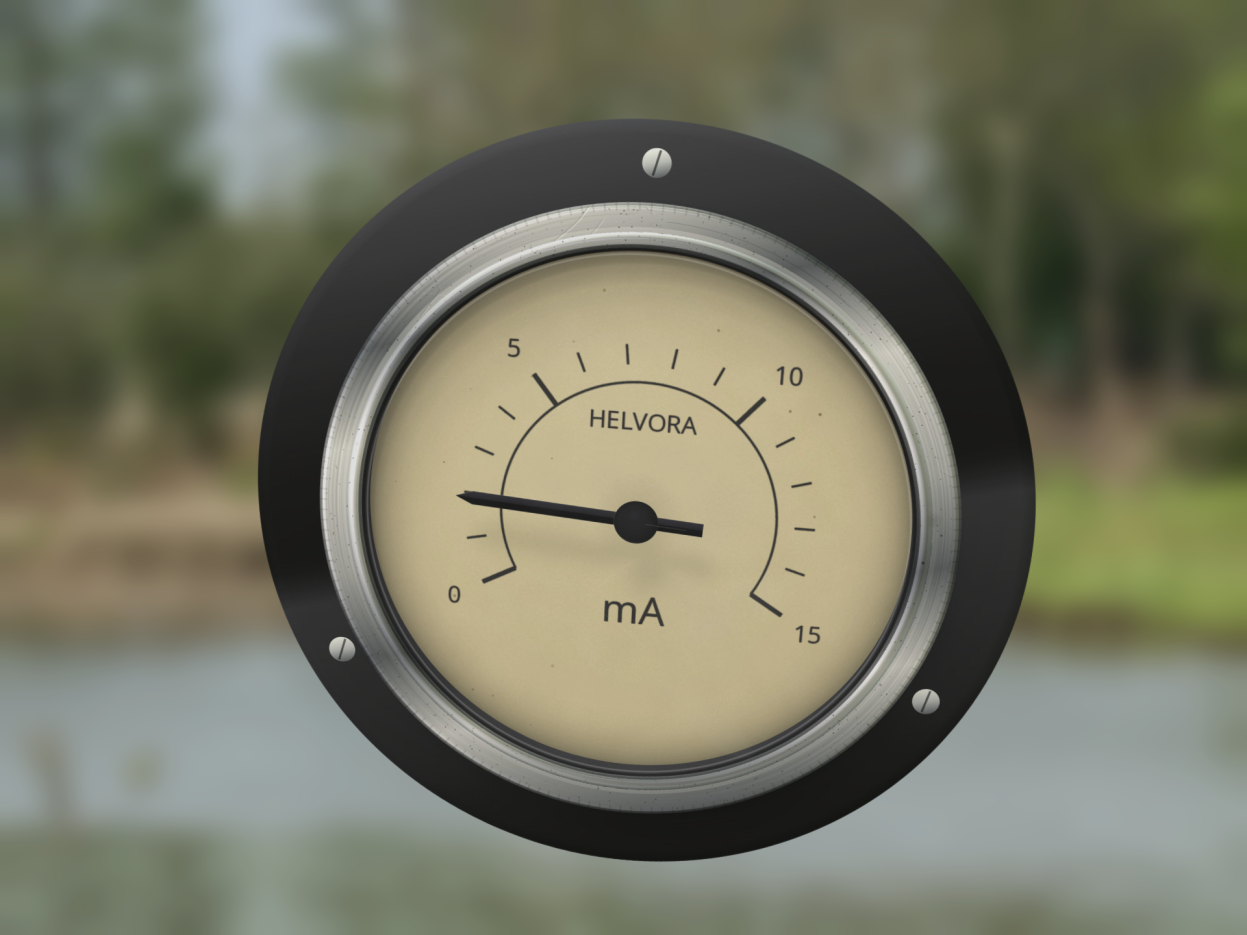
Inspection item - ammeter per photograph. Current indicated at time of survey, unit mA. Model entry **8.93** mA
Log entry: **2** mA
